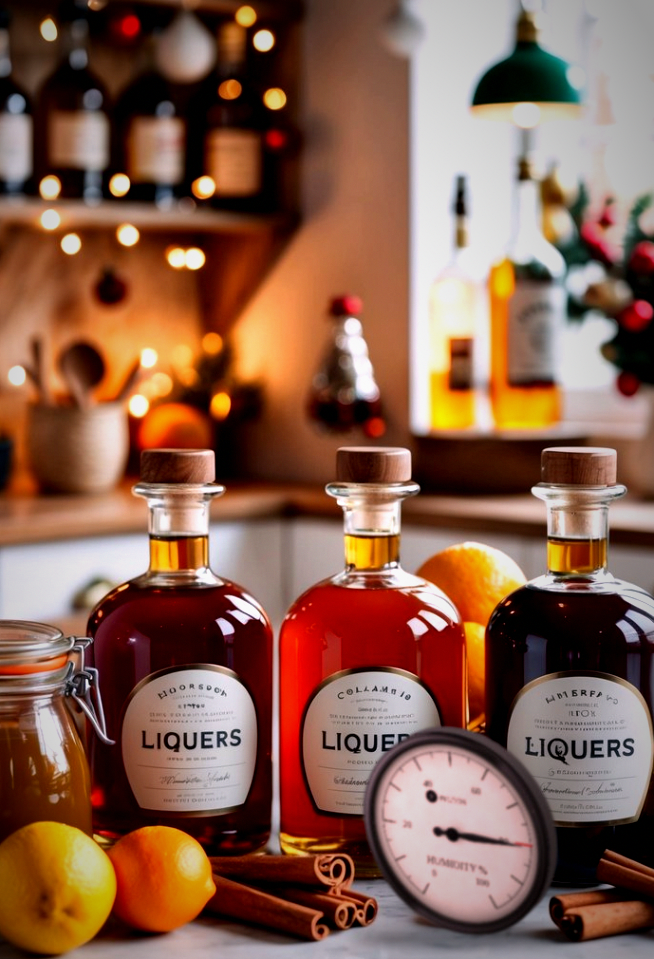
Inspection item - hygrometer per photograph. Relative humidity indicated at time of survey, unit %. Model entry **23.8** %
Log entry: **80** %
